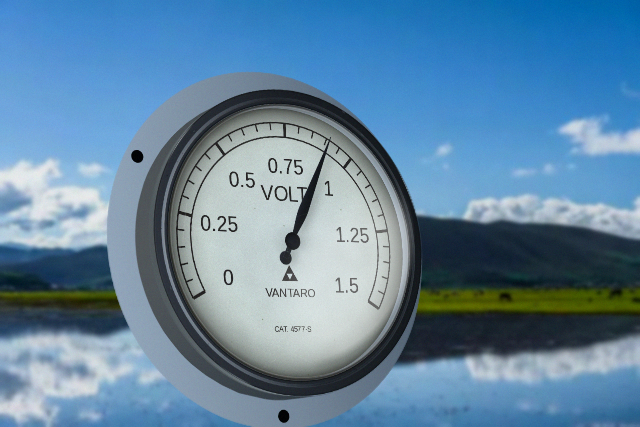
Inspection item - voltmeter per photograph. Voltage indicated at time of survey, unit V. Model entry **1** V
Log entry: **0.9** V
